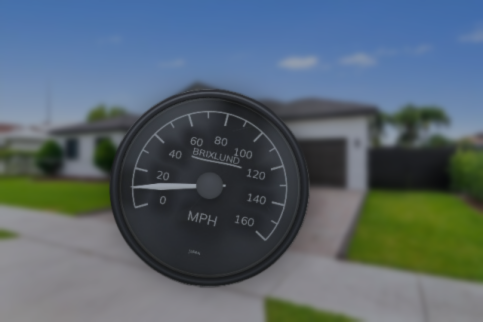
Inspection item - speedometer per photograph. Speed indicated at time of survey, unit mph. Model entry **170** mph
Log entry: **10** mph
